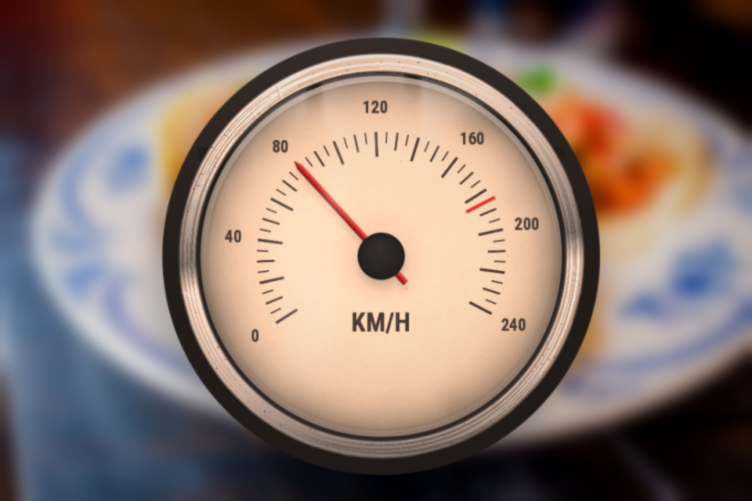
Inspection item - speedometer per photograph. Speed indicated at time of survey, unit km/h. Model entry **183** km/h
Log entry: **80** km/h
